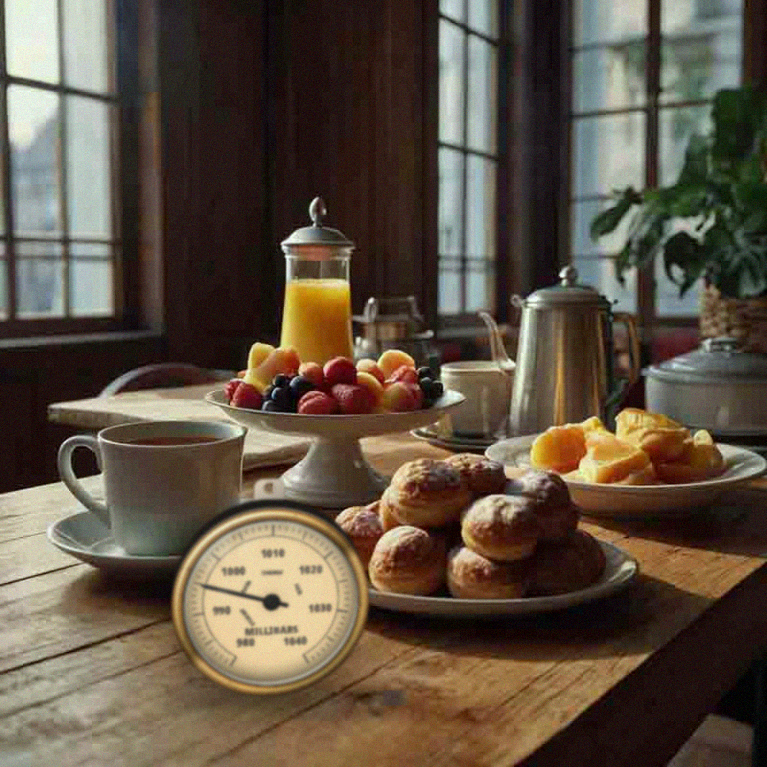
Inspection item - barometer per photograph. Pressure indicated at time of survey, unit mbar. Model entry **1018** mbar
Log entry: **995** mbar
